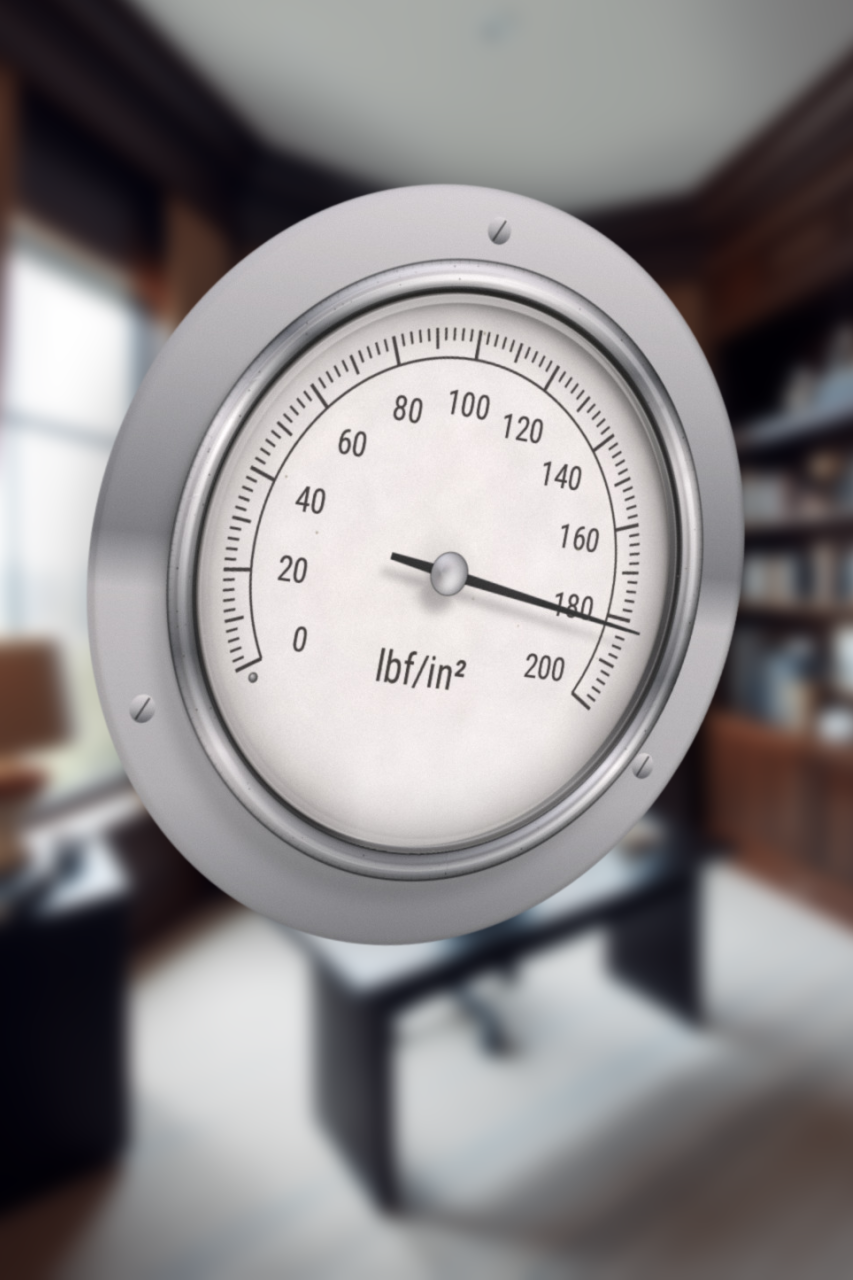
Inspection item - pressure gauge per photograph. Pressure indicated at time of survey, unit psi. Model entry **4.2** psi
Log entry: **182** psi
